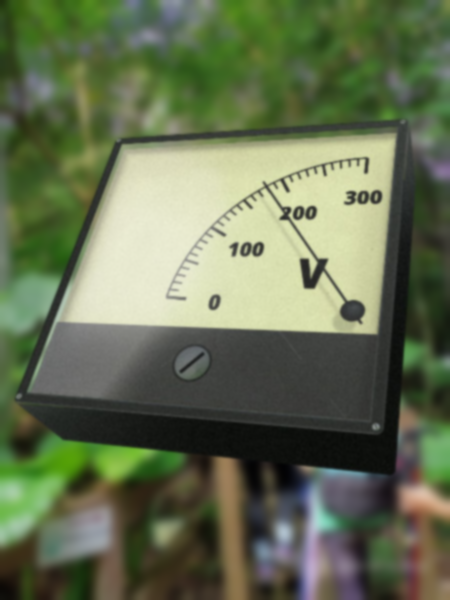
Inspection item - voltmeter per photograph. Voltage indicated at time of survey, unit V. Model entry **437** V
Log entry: **180** V
